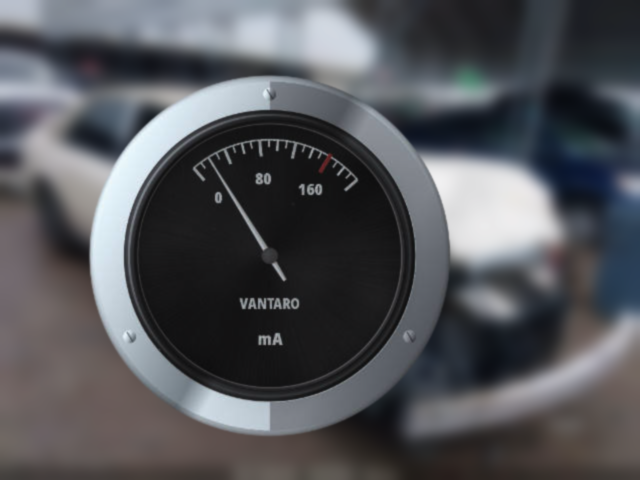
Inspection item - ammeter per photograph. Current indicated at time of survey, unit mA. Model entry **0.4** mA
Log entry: **20** mA
